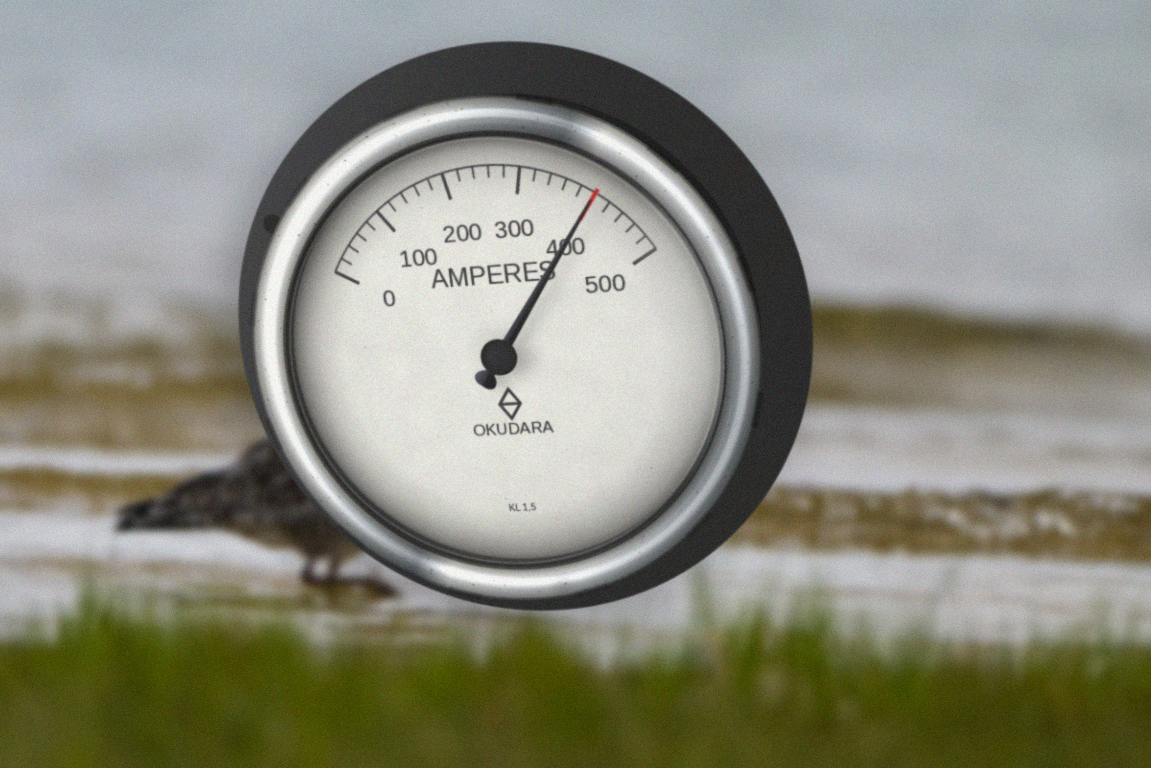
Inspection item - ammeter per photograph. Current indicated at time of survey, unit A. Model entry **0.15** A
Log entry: **400** A
